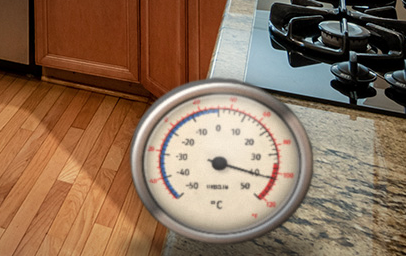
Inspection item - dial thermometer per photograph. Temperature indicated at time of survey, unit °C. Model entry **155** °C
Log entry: **40** °C
